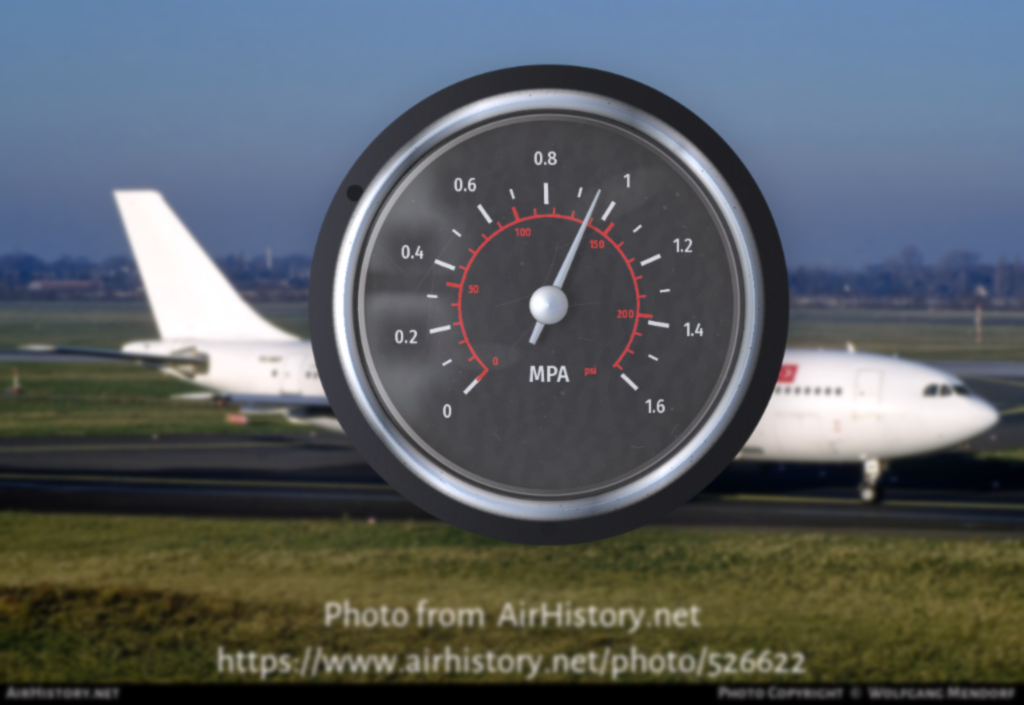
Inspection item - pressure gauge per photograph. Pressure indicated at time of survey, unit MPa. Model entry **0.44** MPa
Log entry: **0.95** MPa
